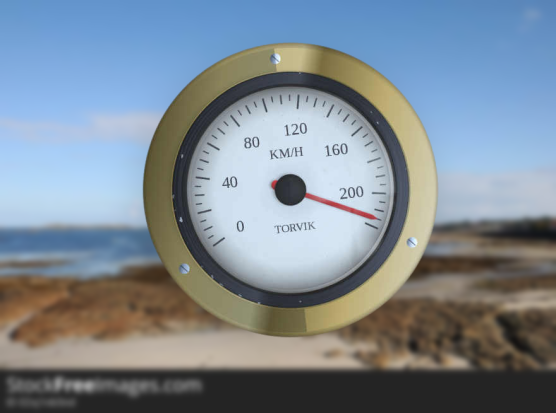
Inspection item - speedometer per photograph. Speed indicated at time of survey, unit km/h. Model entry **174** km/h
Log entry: **215** km/h
